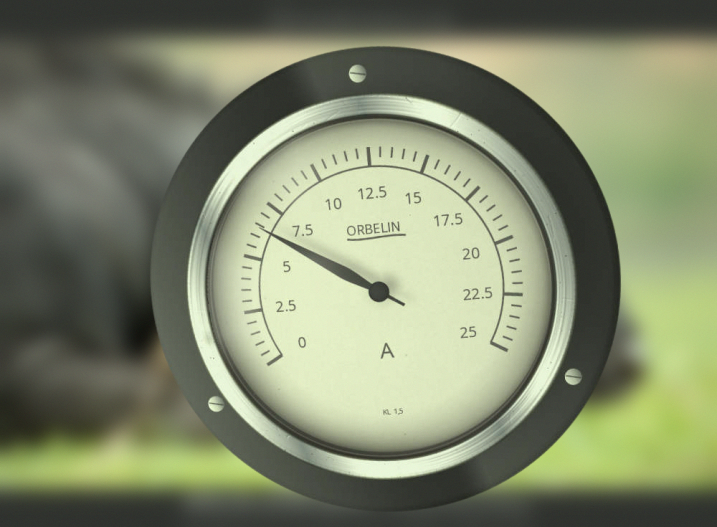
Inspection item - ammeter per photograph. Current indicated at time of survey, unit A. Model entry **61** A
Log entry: **6.5** A
